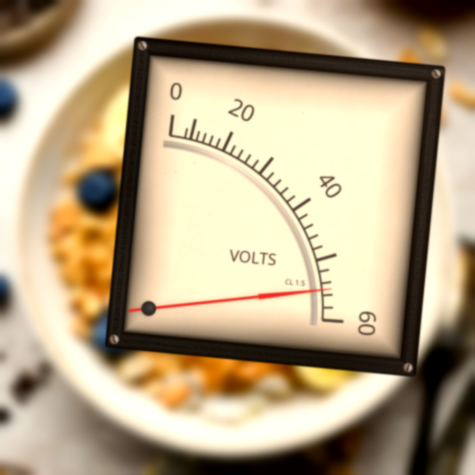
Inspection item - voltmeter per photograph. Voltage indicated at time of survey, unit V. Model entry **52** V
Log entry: **55** V
